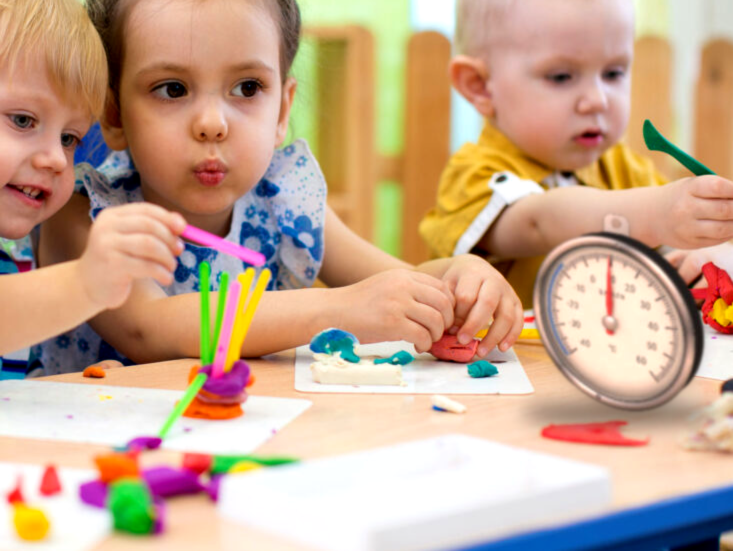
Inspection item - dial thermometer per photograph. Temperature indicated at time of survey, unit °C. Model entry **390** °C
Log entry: **10** °C
